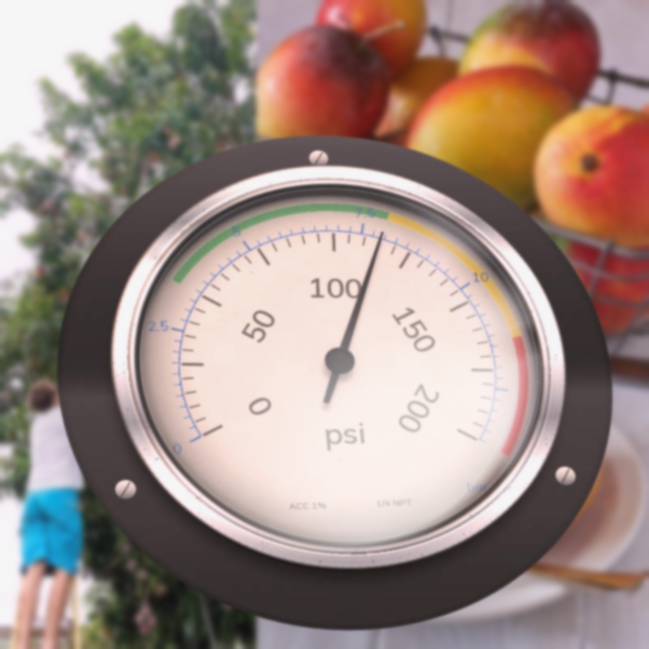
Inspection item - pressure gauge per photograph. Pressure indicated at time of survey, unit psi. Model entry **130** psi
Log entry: **115** psi
